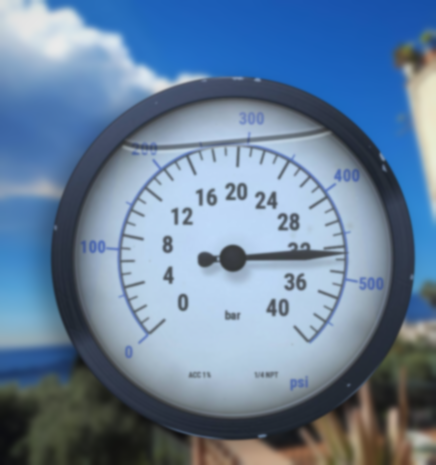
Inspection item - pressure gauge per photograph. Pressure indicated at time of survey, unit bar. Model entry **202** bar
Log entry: **32.5** bar
